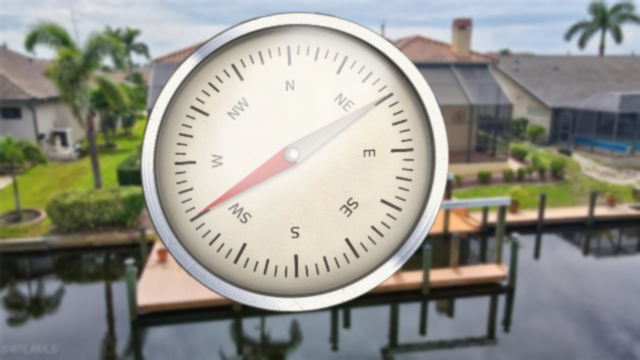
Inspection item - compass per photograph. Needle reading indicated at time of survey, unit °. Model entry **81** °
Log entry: **240** °
